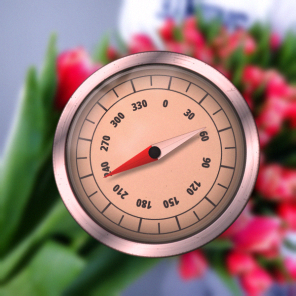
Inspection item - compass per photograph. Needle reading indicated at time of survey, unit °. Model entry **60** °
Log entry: **232.5** °
